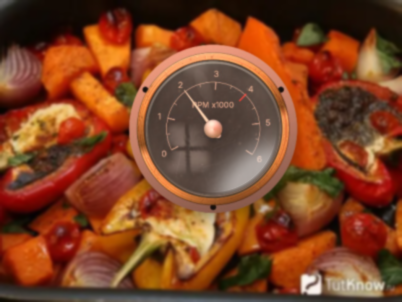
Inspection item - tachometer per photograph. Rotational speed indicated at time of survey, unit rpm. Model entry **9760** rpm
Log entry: **2000** rpm
